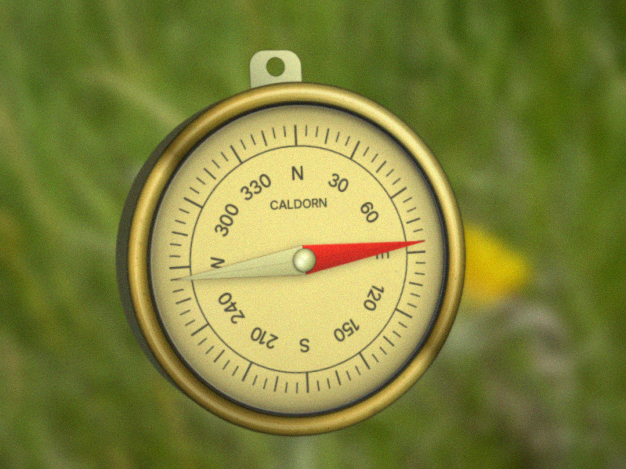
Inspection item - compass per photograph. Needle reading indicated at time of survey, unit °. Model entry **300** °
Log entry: **85** °
